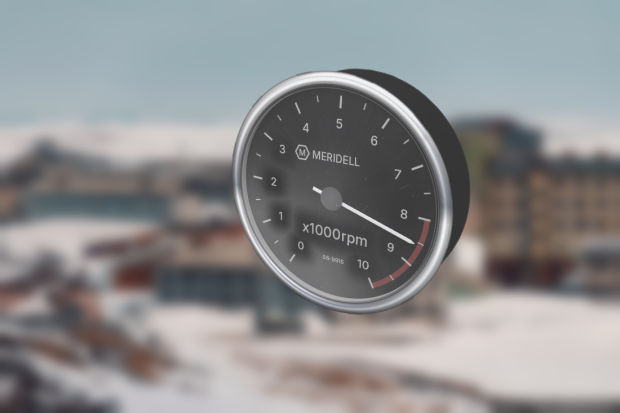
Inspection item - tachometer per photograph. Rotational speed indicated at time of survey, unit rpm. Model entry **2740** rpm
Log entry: **8500** rpm
